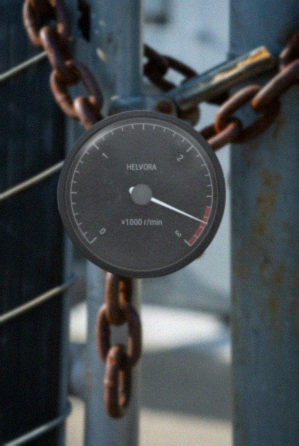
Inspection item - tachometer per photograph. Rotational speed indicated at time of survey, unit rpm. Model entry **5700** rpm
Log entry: **2750** rpm
